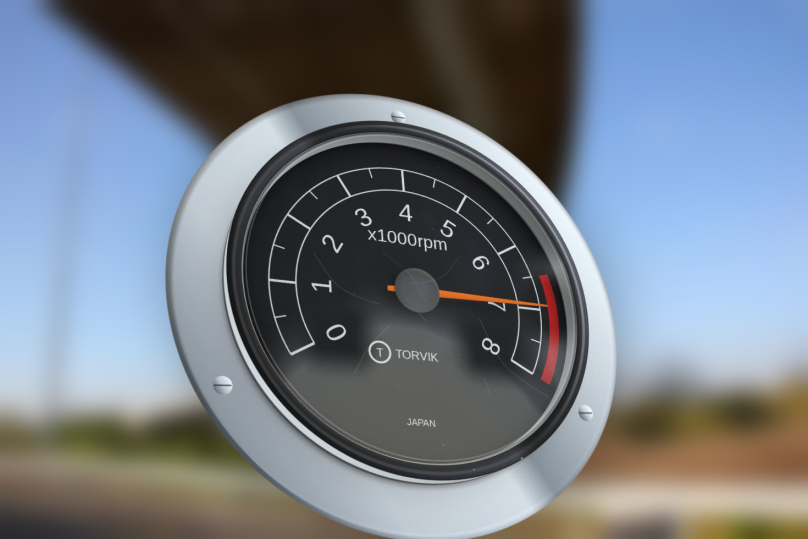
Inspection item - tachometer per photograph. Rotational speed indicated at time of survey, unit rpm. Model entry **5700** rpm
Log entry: **7000** rpm
